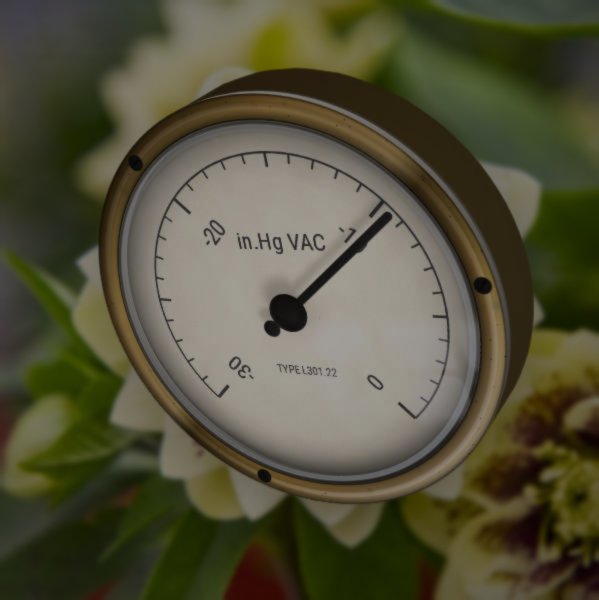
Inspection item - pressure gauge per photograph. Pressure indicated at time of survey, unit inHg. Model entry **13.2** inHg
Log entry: **-9.5** inHg
